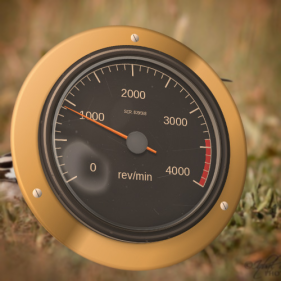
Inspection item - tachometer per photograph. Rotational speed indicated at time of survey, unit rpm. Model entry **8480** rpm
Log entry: **900** rpm
